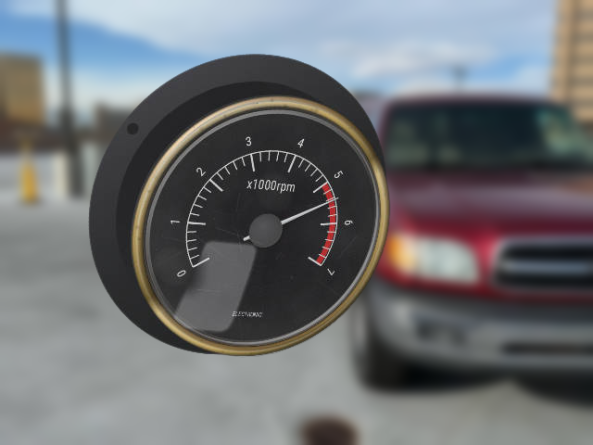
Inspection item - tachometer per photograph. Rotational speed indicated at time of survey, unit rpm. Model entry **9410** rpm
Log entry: **5400** rpm
